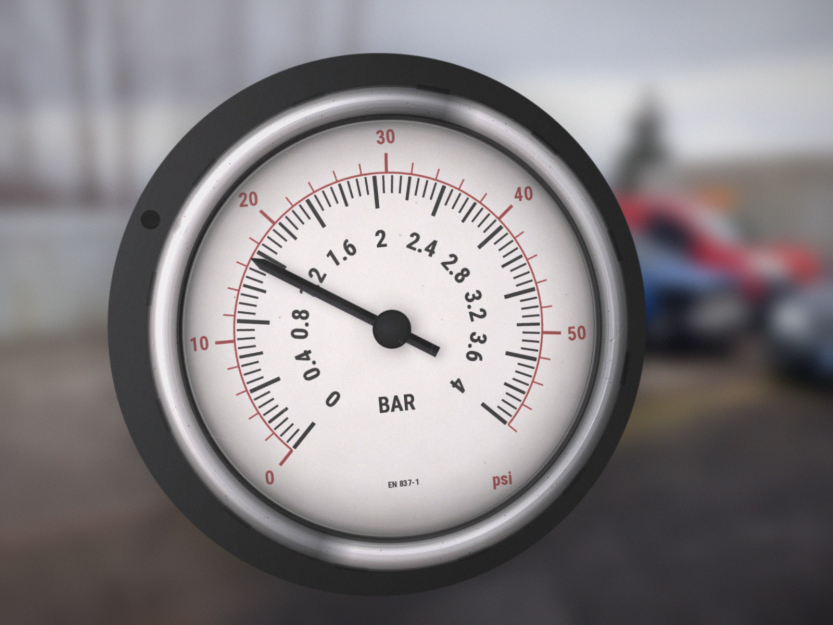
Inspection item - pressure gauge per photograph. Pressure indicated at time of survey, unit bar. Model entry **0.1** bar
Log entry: **1.15** bar
